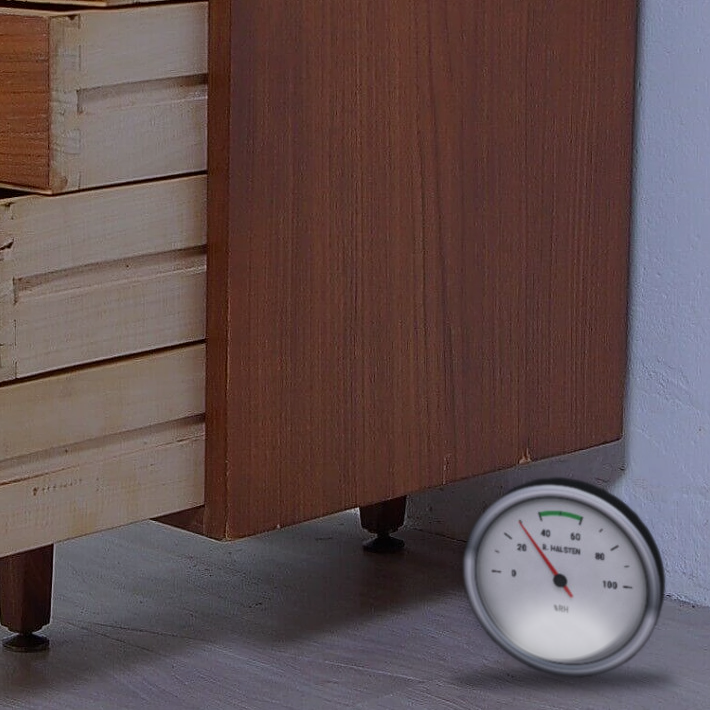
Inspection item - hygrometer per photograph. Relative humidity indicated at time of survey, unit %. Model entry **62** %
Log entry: **30** %
